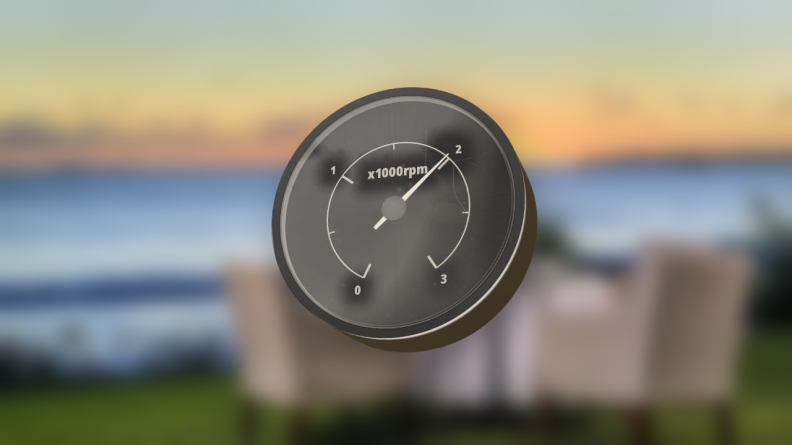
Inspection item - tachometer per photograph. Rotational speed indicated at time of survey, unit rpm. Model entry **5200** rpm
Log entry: **2000** rpm
